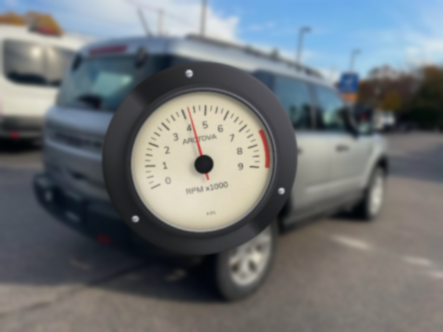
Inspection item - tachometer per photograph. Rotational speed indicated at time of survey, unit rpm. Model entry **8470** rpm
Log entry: **4250** rpm
